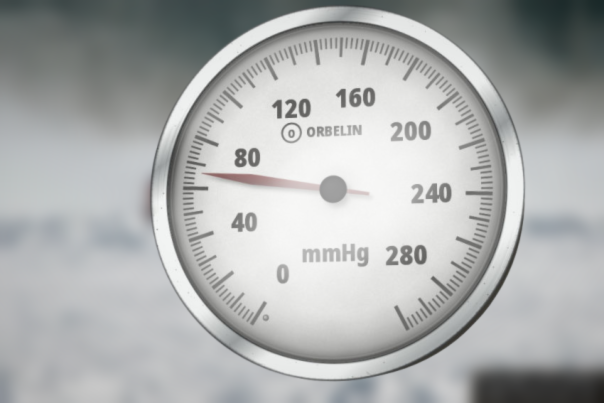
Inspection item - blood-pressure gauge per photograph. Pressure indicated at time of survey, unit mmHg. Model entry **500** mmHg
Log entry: **66** mmHg
